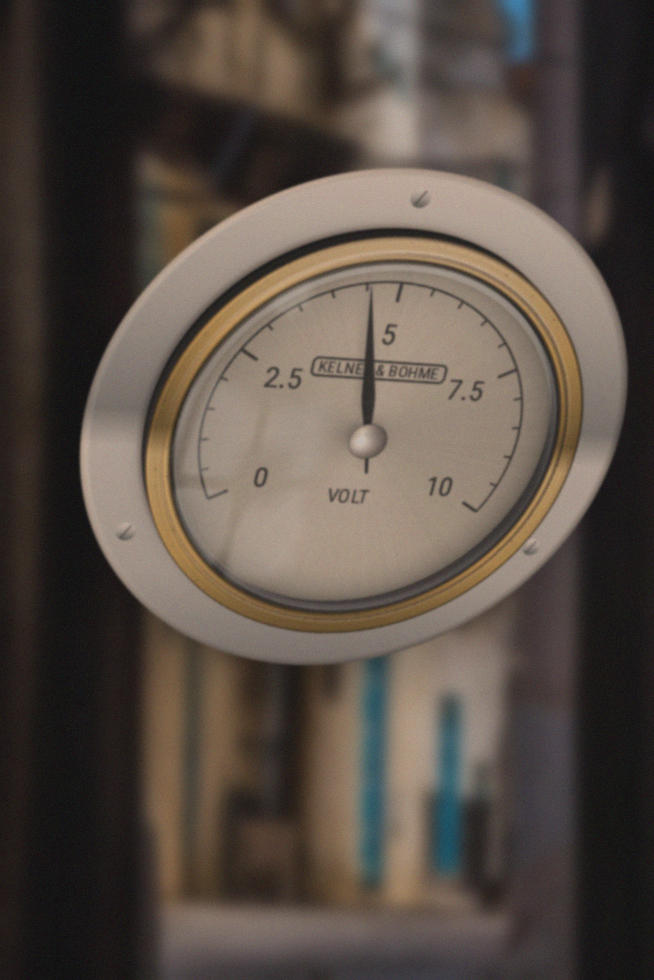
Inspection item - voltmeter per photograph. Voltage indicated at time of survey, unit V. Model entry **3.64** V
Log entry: **4.5** V
